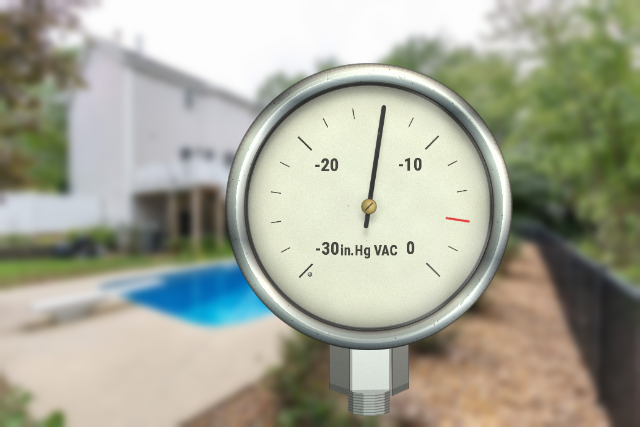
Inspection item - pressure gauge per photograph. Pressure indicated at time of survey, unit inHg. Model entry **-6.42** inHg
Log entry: **-14** inHg
